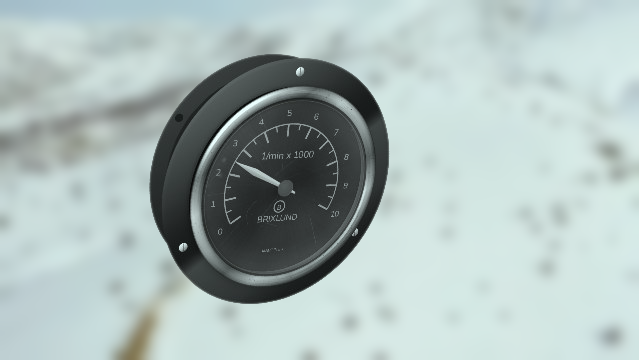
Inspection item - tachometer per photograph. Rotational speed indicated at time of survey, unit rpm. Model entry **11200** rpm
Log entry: **2500** rpm
